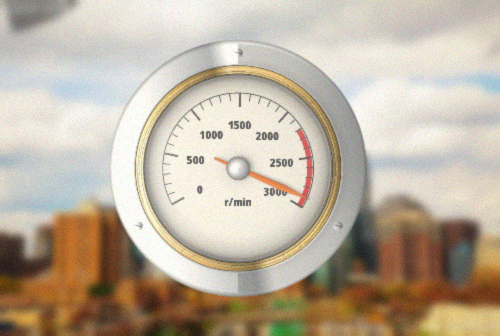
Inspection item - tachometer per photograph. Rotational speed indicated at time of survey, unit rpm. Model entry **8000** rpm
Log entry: **2900** rpm
